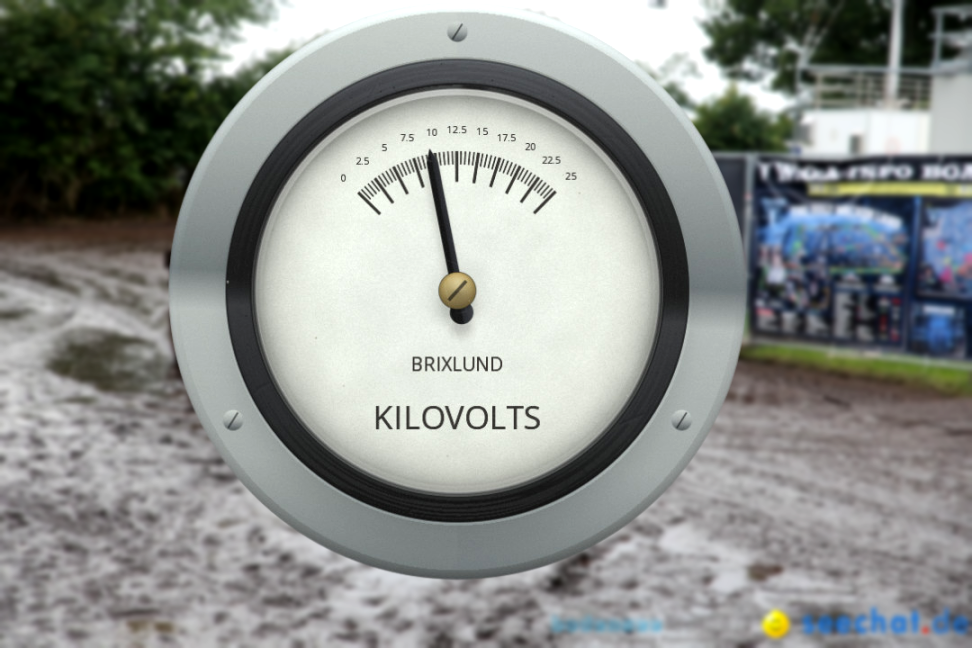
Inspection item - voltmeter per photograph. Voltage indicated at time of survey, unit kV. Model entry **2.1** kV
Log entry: **9.5** kV
